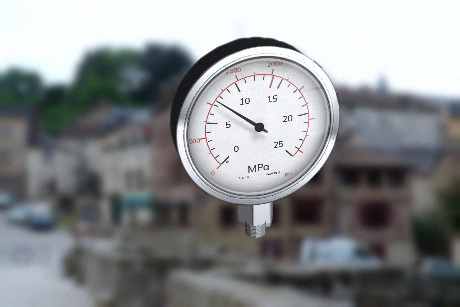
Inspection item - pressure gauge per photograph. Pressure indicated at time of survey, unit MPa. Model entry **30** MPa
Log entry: **7.5** MPa
